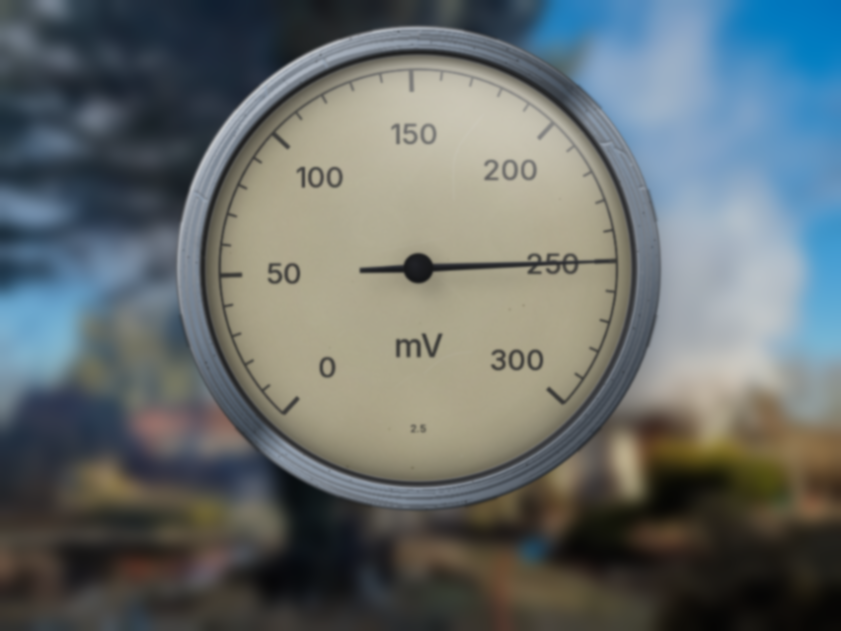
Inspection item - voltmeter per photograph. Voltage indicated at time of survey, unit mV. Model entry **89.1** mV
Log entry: **250** mV
